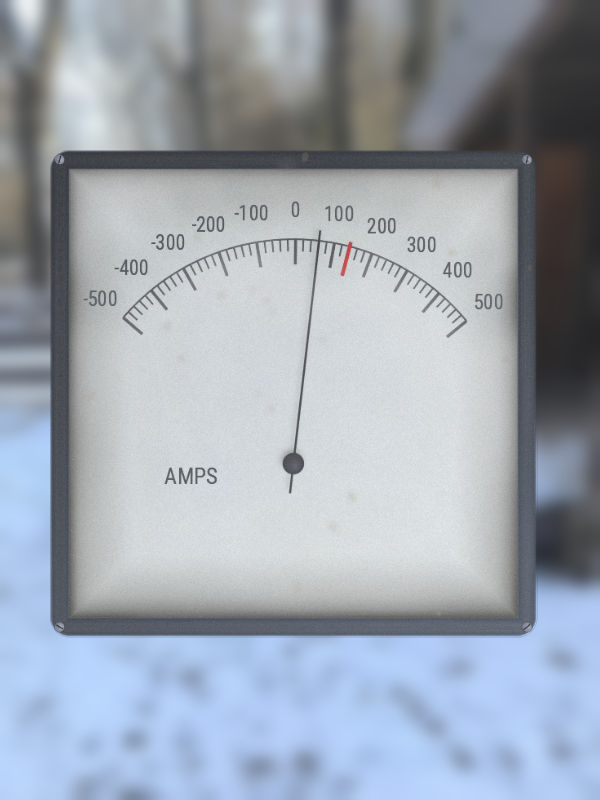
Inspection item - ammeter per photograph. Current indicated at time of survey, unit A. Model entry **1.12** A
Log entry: **60** A
